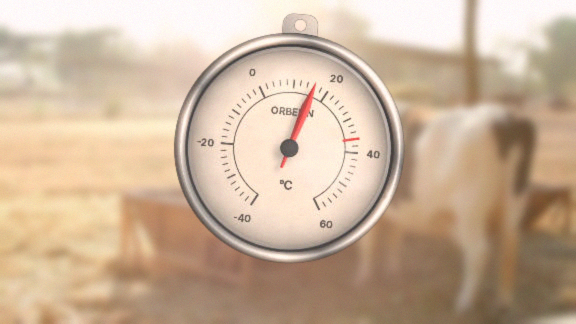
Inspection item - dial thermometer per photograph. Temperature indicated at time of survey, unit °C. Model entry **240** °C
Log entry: **16** °C
